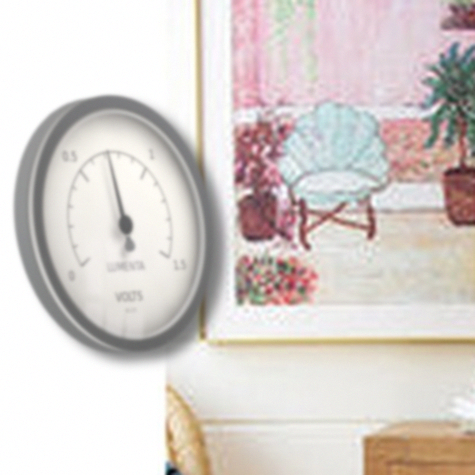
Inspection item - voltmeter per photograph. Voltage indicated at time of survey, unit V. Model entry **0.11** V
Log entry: **0.7** V
